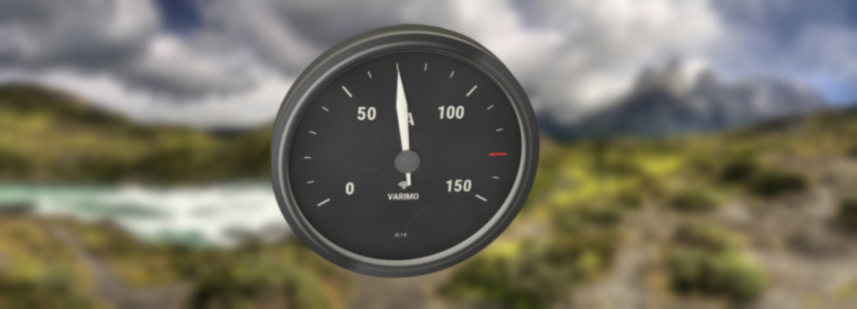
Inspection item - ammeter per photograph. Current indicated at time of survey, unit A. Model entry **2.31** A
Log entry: **70** A
